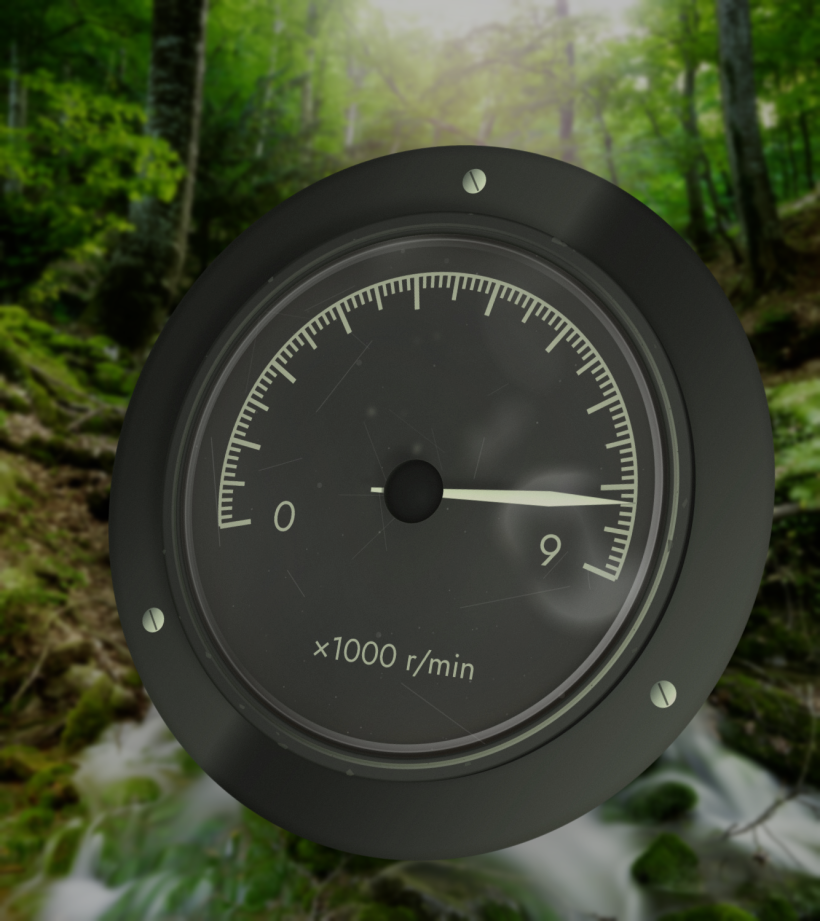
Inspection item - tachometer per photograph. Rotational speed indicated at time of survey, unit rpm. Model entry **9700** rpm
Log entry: **8200** rpm
